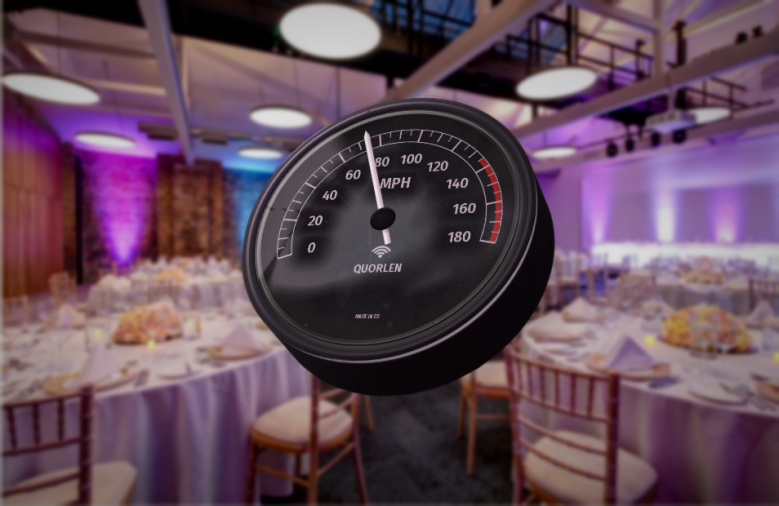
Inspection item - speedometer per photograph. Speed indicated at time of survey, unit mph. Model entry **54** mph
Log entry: **75** mph
